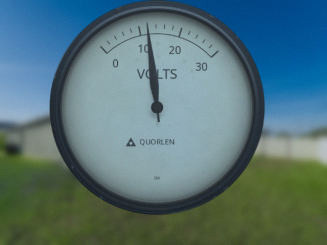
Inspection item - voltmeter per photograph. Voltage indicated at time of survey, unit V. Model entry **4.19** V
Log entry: **12** V
